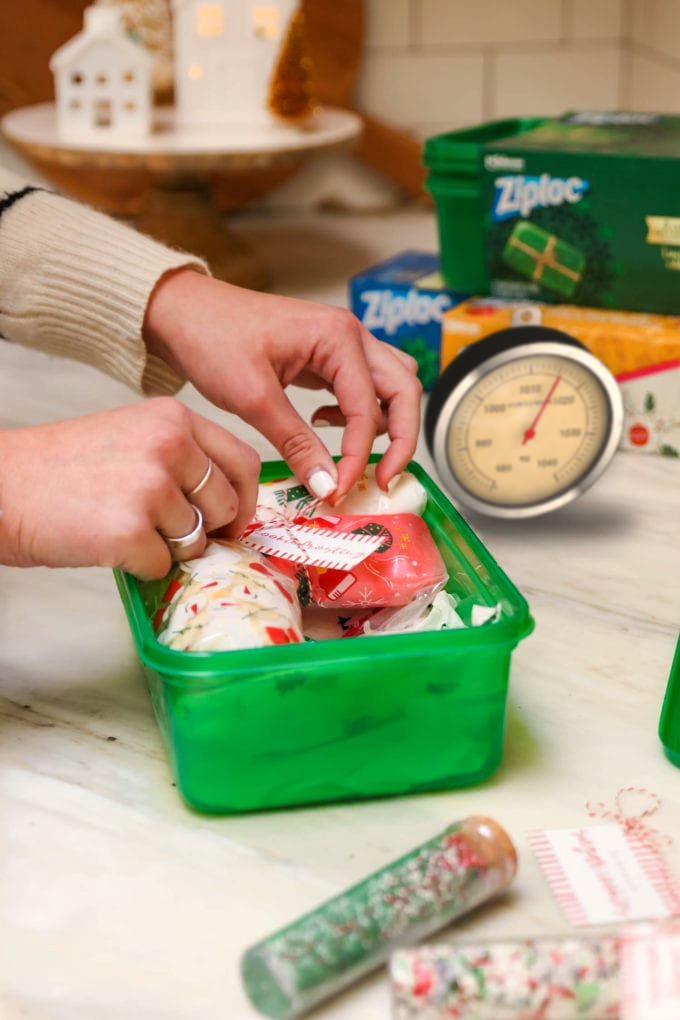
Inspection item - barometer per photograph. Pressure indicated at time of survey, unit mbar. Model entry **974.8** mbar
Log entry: **1015** mbar
